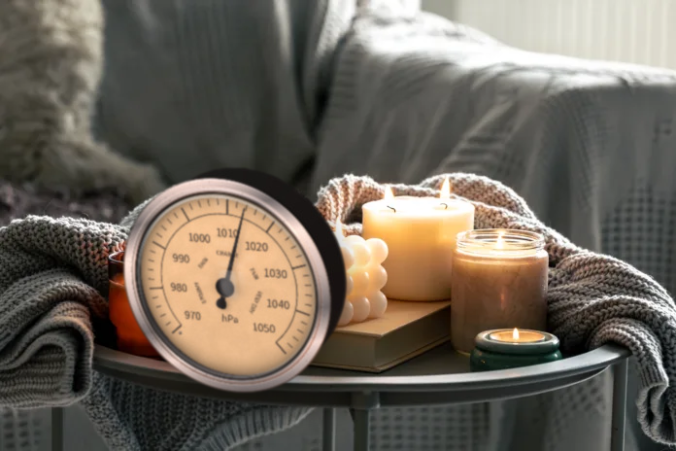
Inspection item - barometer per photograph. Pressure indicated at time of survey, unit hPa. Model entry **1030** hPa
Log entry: **1014** hPa
